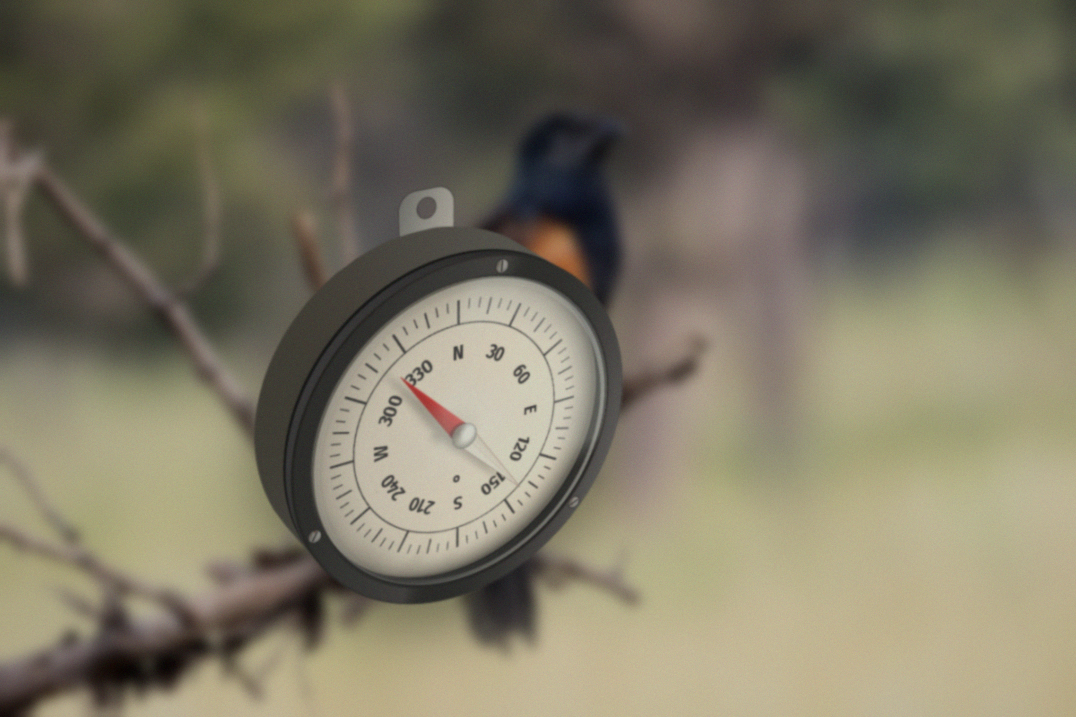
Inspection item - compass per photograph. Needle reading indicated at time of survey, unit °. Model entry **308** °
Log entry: **320** °
